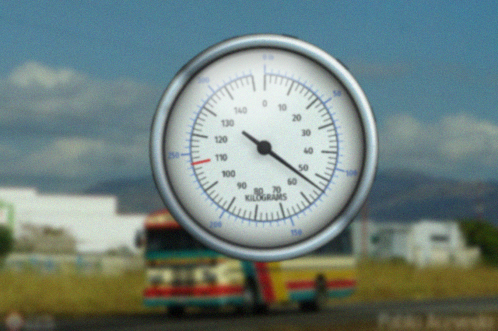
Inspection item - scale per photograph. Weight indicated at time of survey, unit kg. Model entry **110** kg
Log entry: **54** kg
